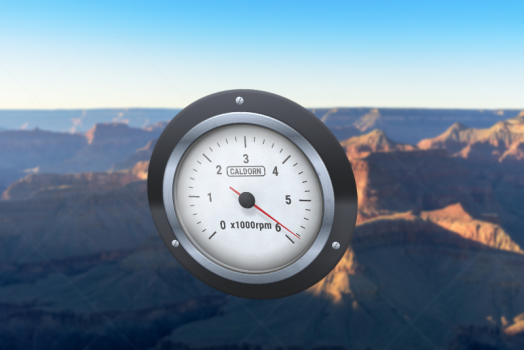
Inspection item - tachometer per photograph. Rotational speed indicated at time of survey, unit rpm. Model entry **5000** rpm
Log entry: **5800** rpm
